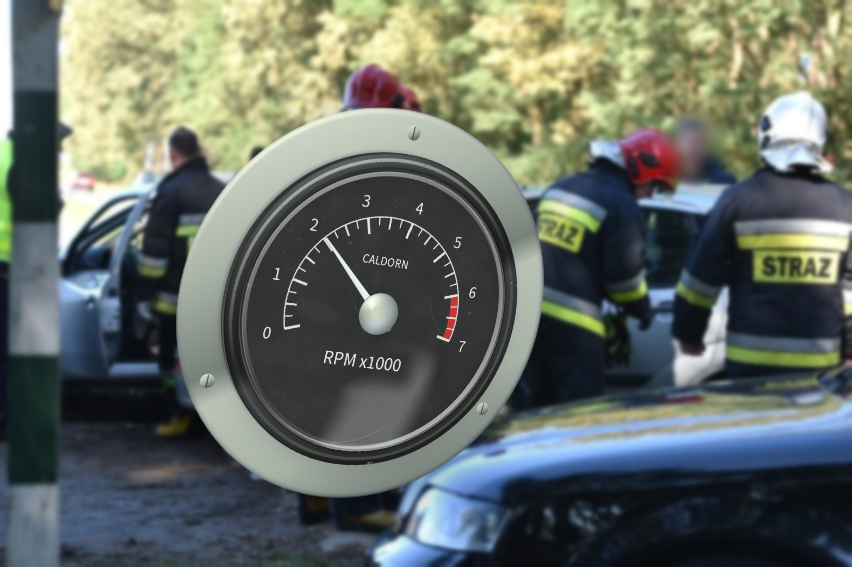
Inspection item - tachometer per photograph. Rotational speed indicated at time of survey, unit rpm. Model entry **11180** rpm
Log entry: **2000** rpm
